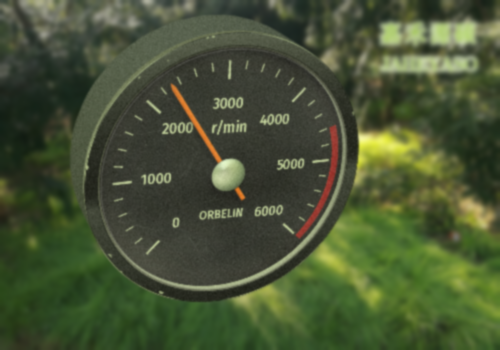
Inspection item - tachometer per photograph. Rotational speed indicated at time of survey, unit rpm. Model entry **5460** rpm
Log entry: **2300** rpm
